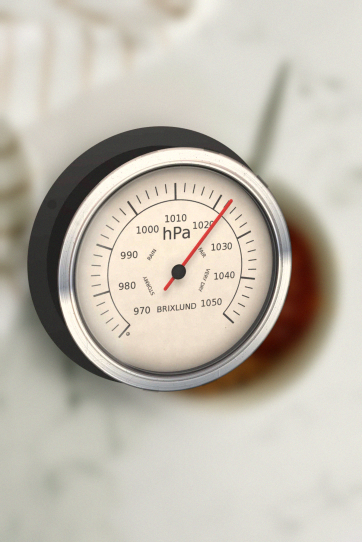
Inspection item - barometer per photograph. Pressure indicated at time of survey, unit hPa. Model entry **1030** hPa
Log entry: **1022** hPa
